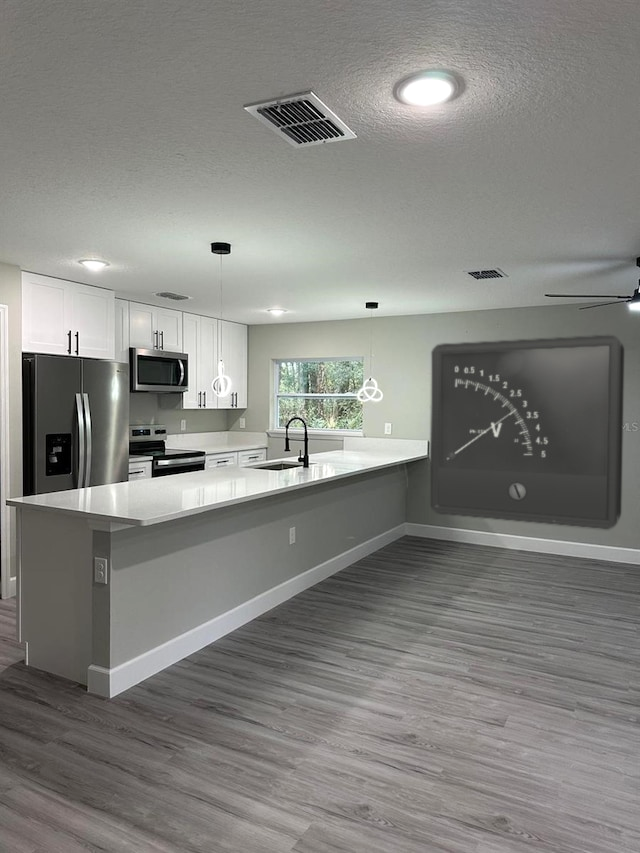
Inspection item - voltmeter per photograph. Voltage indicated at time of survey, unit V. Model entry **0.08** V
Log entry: **3** V
